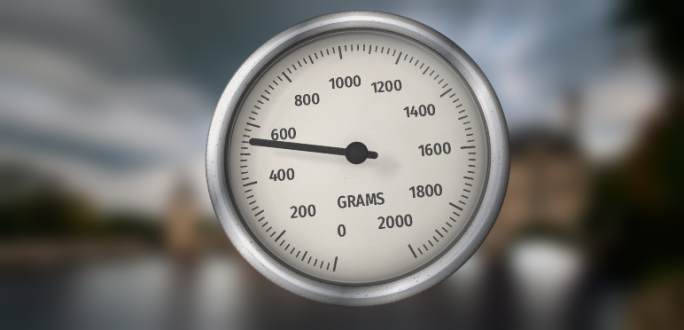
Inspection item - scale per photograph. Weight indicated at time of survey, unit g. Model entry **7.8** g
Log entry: **540** g
